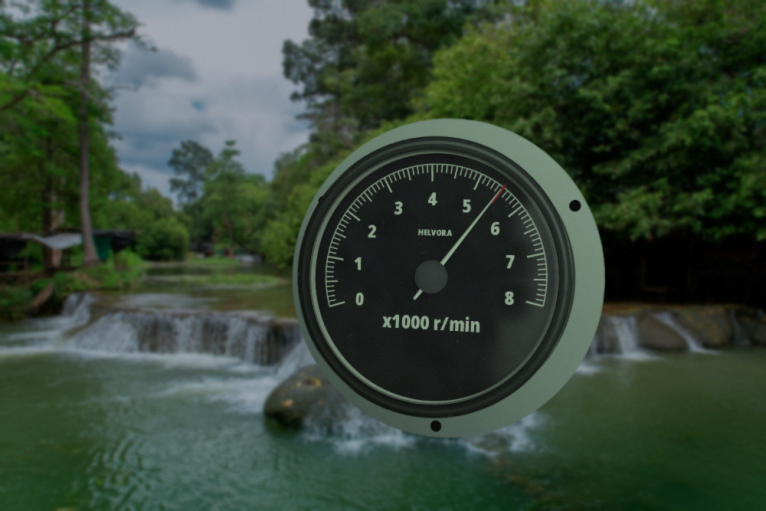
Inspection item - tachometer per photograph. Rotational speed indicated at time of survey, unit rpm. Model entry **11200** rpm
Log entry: **5500** rpm
